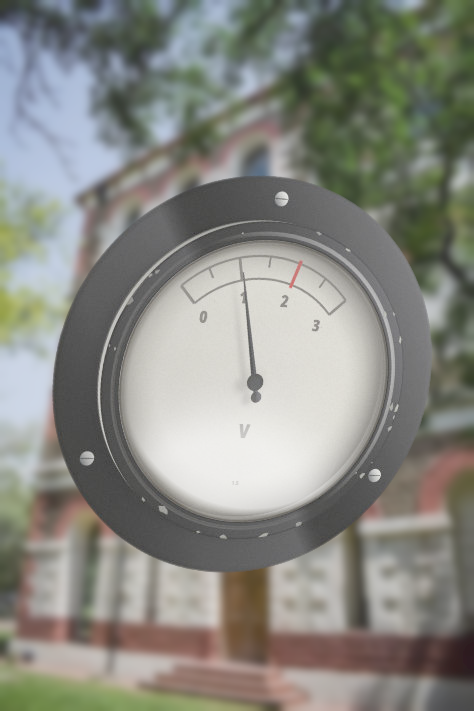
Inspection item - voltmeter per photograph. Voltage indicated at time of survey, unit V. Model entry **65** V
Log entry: **1** V
